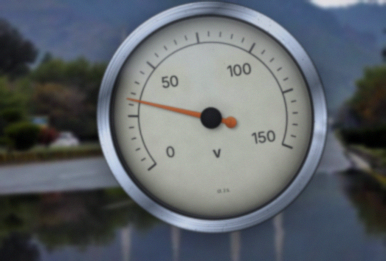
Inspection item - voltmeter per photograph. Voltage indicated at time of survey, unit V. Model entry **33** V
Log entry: **32.5** V
